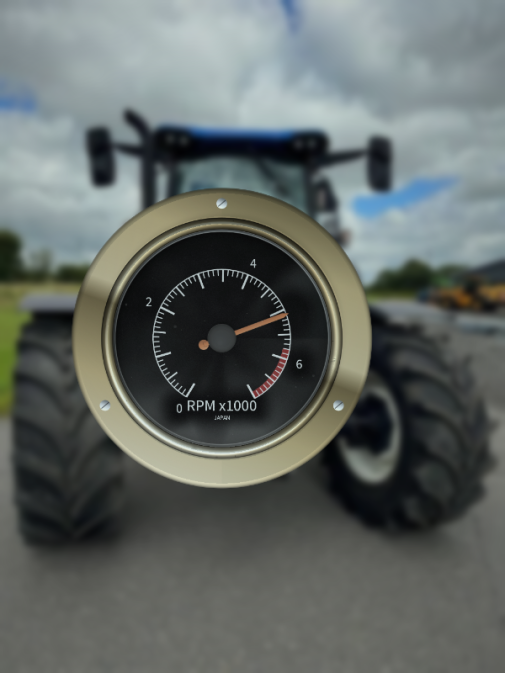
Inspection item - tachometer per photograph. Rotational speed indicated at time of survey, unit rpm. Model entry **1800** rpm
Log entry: **5100** rpm
